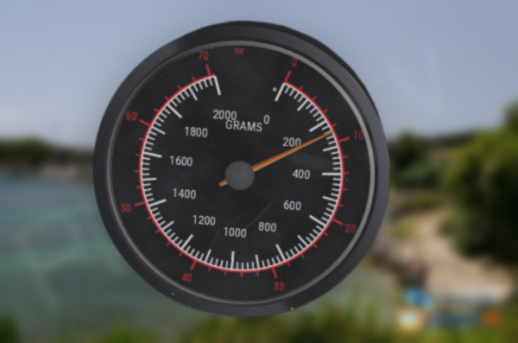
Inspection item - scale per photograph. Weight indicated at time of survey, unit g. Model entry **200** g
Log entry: **240** g
